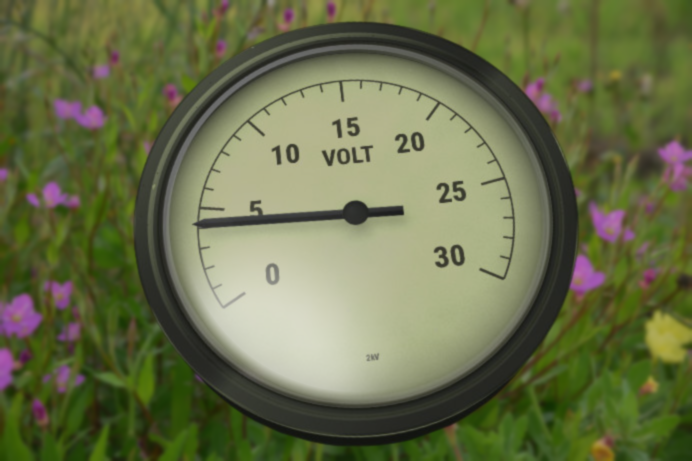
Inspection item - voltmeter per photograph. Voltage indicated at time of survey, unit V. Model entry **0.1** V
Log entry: **4** V
